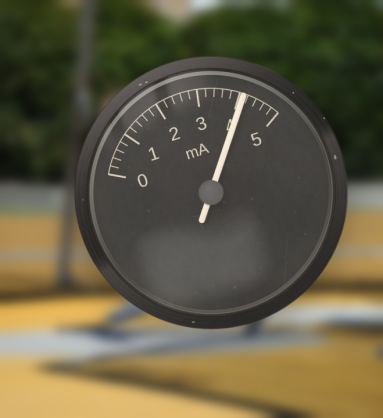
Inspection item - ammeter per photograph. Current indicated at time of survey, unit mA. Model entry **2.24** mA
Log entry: **4.1** mA
